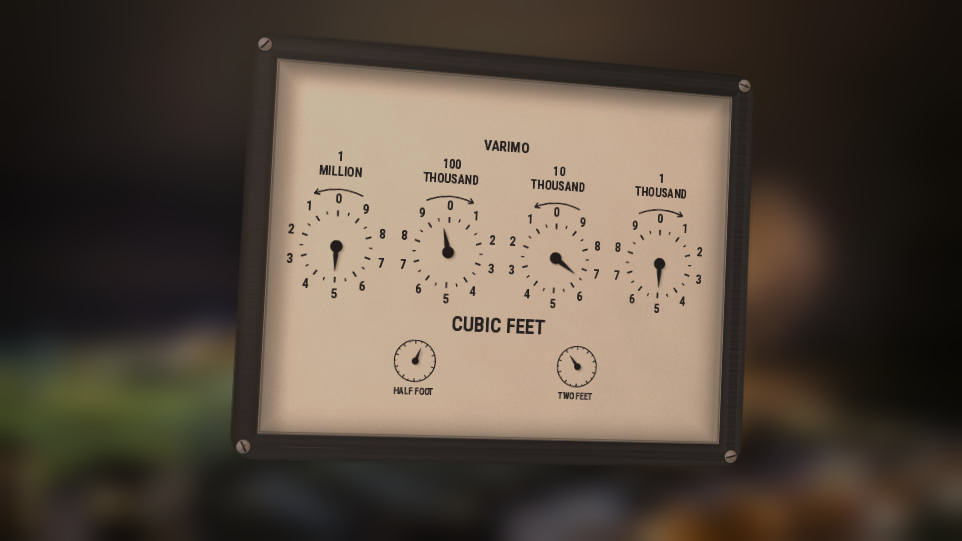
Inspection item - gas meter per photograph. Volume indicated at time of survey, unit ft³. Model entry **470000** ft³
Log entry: **496500** ft³
